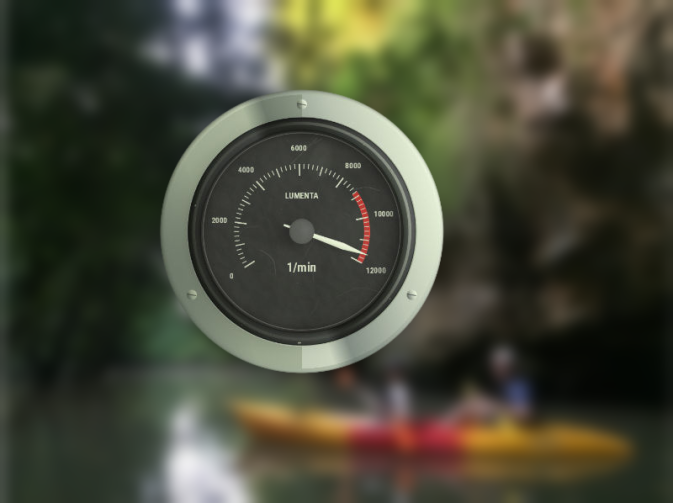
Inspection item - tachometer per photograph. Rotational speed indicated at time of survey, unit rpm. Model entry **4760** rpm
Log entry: **11600** rpm
